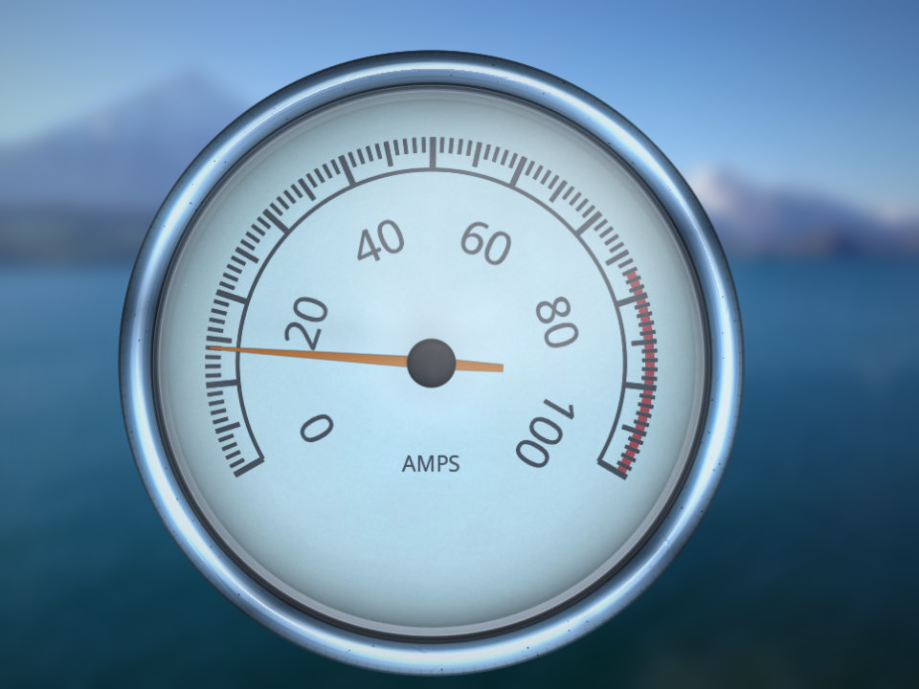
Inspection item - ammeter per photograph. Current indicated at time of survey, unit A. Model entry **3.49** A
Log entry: **14** A
